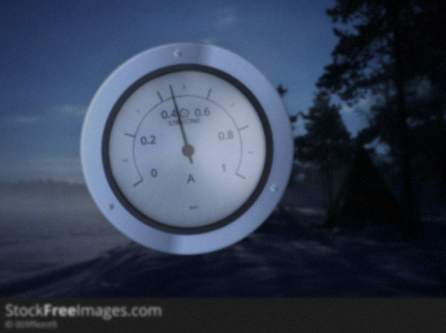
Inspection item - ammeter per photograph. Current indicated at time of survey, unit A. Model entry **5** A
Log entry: **0.45** A
